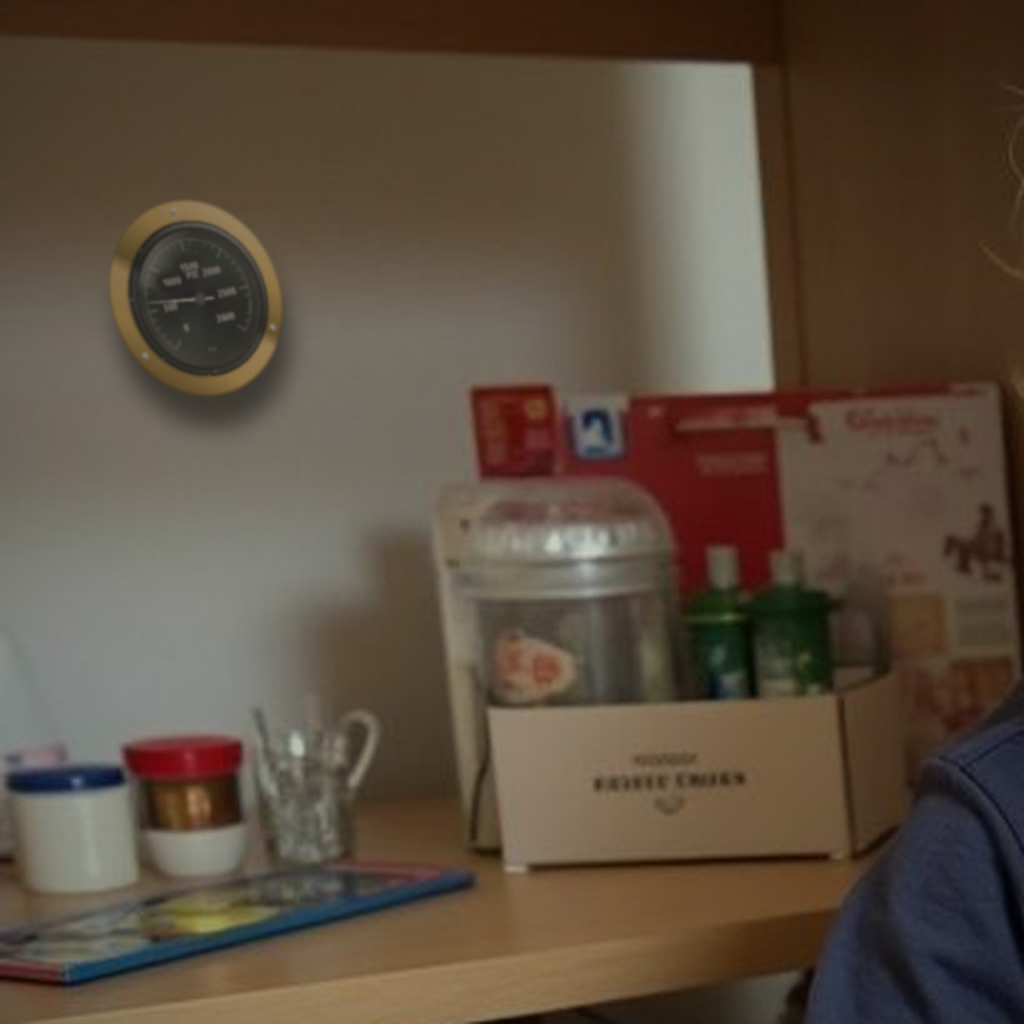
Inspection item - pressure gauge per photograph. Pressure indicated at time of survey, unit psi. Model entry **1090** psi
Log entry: **600** psi
